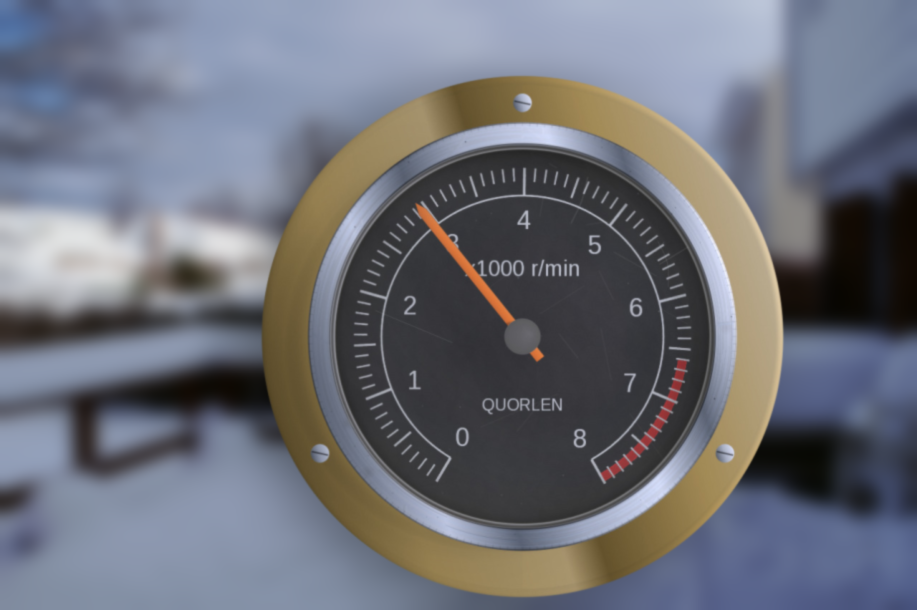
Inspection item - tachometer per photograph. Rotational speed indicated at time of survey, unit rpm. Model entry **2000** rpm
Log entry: **2950** rpm
